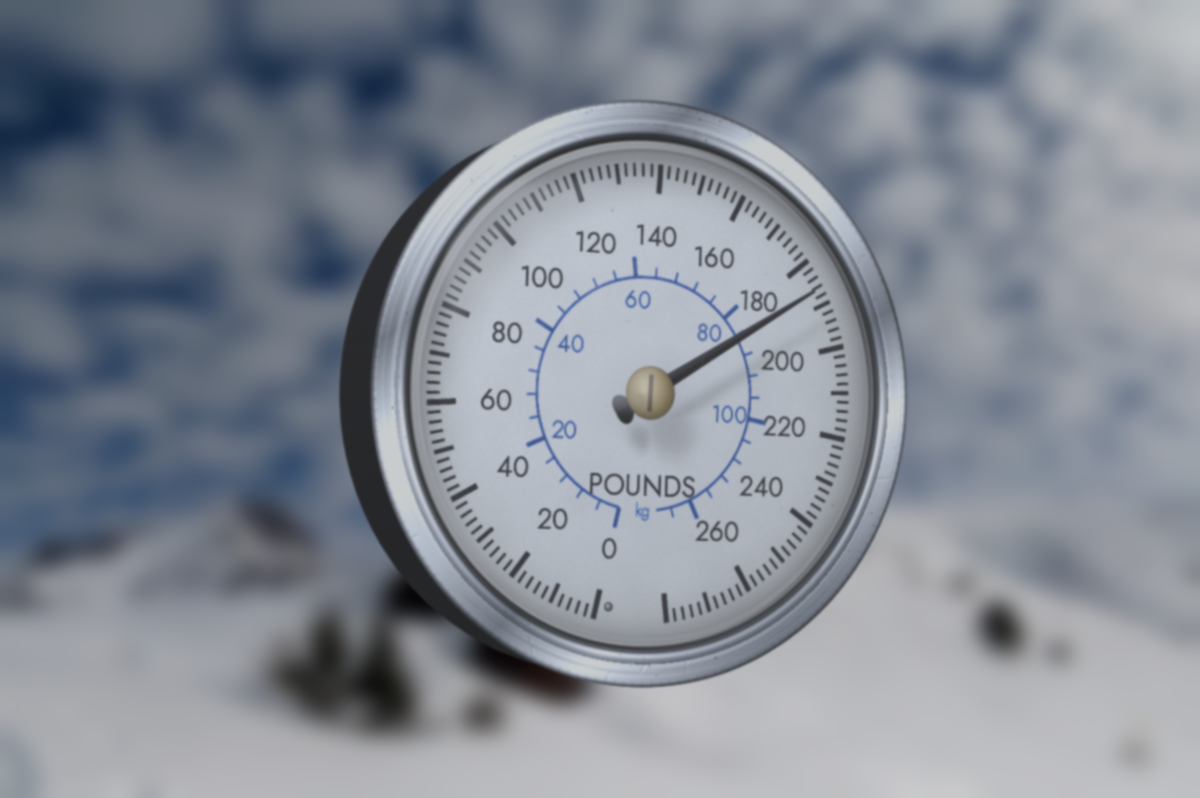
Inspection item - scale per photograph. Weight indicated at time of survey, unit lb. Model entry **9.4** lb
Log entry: **186** lb
